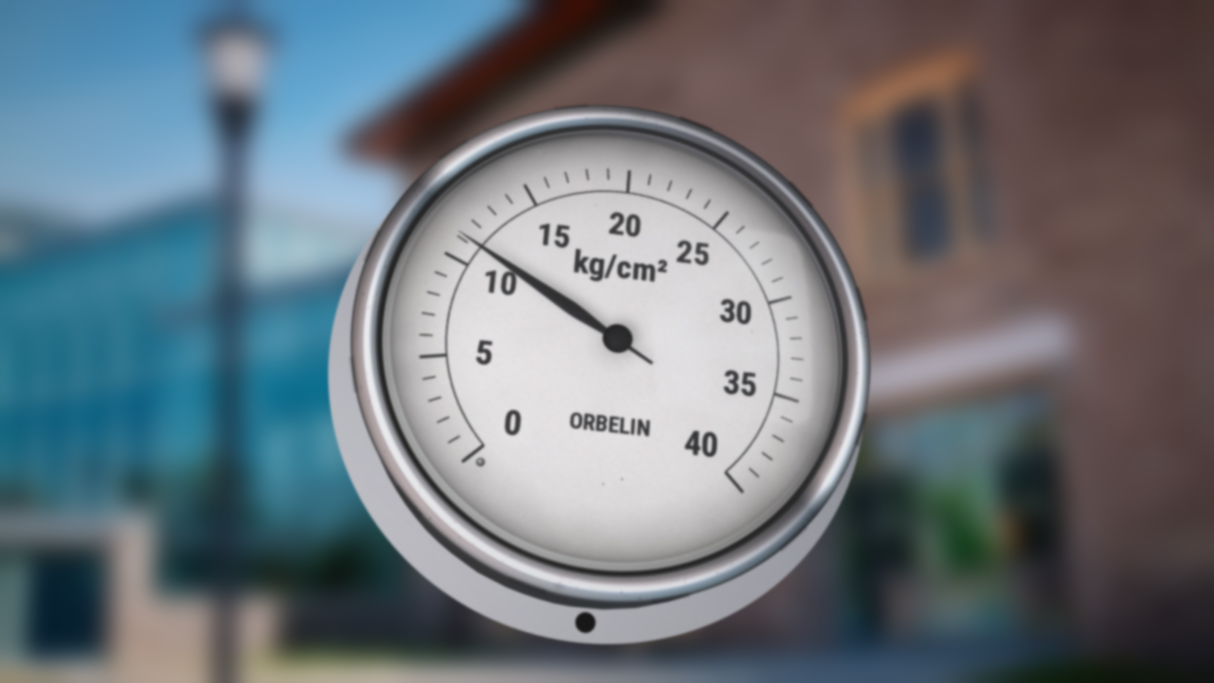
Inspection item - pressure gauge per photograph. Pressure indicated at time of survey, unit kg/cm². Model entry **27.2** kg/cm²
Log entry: **11** kg/cm²
